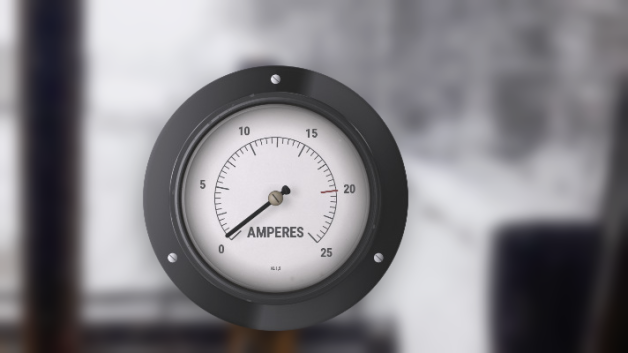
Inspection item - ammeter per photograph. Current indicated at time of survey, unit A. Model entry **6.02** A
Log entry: **0.5** A
